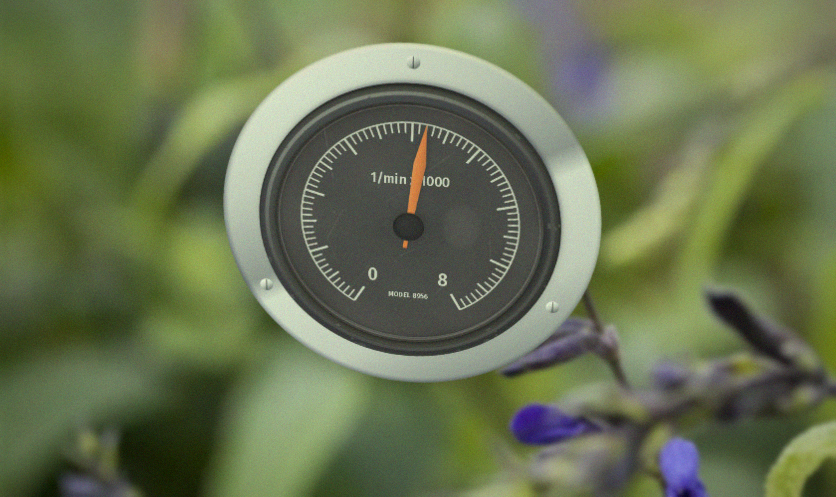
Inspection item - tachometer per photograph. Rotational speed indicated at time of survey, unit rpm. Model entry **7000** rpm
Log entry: **4200** rpm
